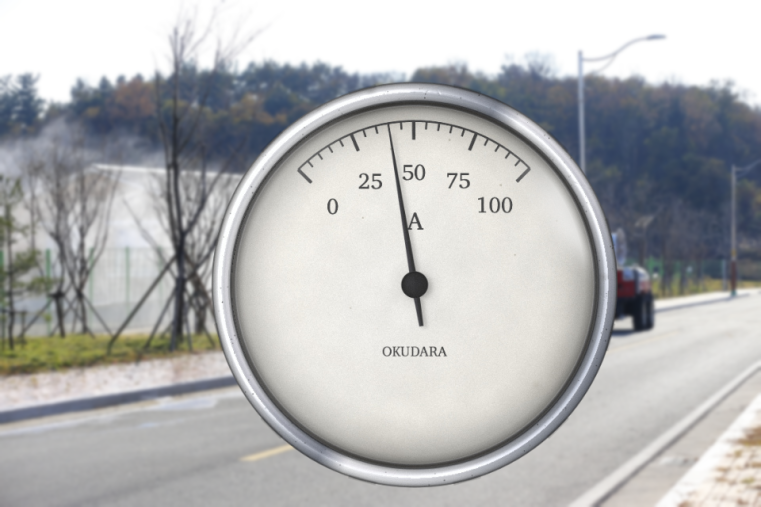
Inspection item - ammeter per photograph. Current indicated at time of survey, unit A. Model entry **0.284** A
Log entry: **40** A
